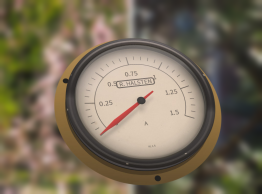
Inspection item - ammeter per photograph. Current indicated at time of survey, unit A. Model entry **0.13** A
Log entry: **0** A
